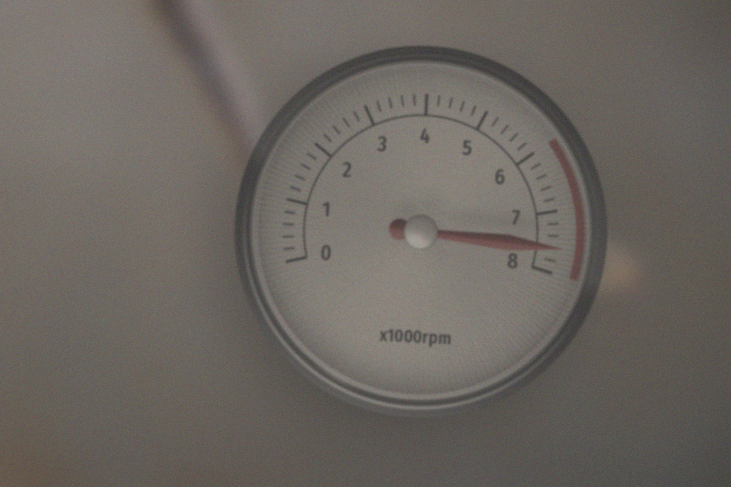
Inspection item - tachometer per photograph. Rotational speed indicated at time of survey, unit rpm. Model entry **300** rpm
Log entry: **7600** rpm
